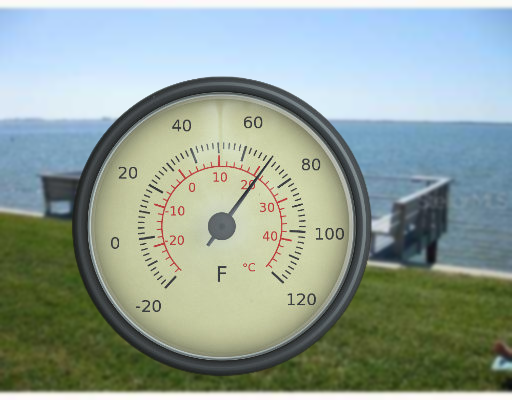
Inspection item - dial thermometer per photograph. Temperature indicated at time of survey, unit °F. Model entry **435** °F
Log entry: **70** °F
